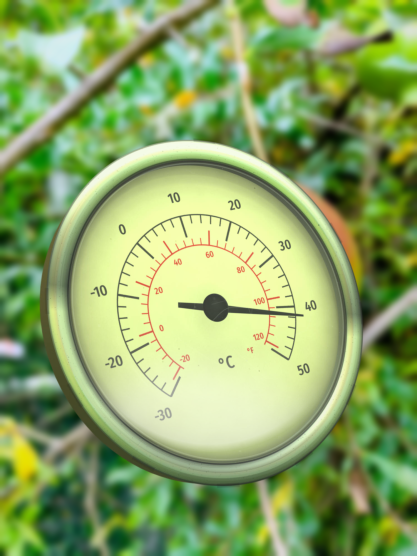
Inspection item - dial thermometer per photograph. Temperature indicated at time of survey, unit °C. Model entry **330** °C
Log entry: **42** °C
